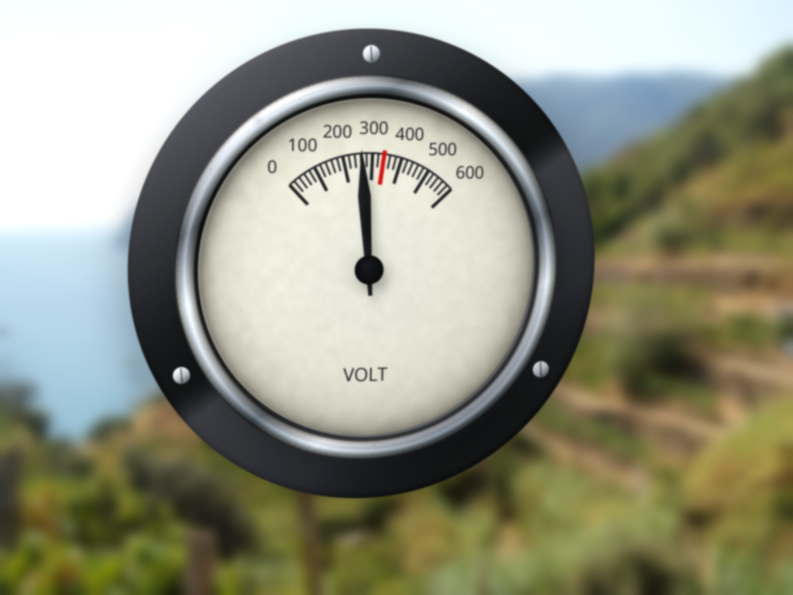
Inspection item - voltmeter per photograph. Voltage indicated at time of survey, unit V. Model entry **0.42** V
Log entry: **260** V
